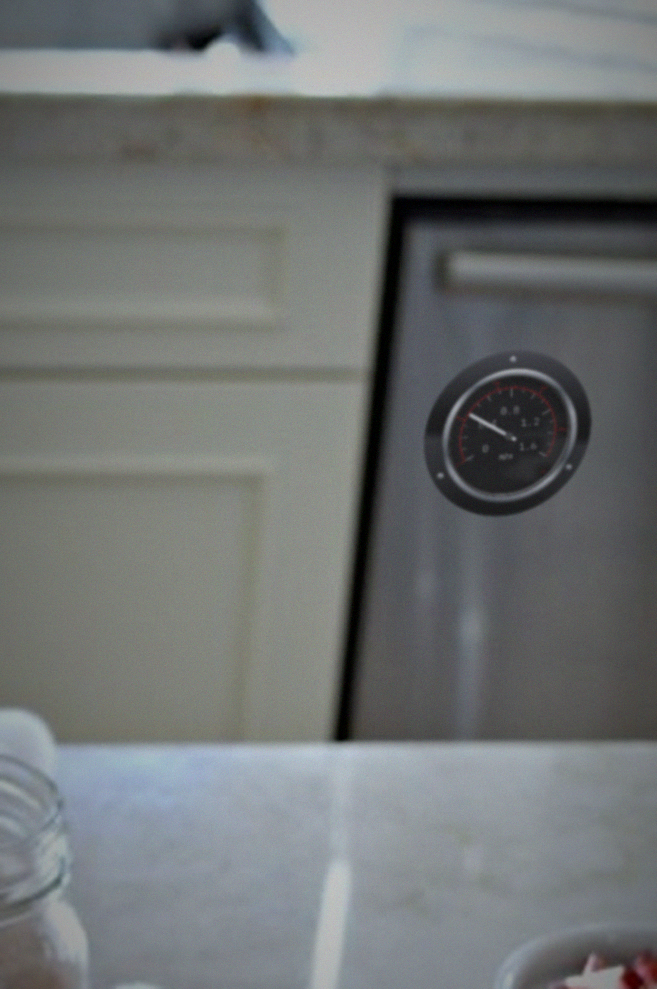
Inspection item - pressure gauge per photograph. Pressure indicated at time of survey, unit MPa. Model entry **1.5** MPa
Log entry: **0.4** MPa
